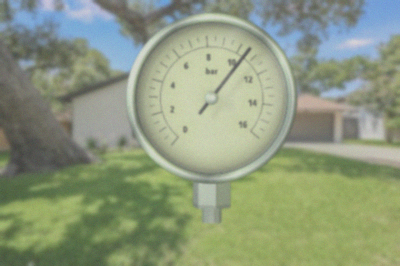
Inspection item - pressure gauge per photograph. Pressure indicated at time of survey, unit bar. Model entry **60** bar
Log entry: **10.5** bar
